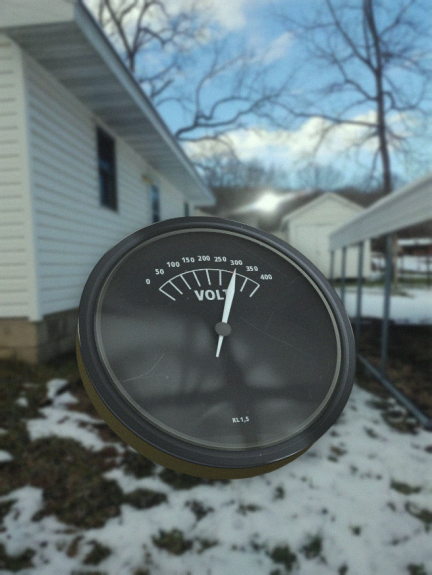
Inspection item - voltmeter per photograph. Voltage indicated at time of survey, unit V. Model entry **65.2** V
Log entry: **300** V
